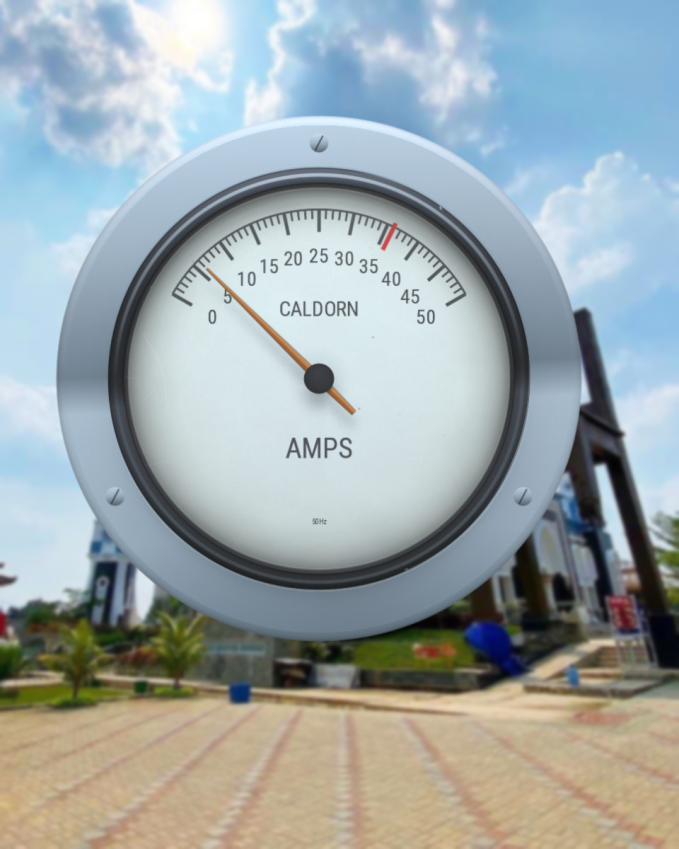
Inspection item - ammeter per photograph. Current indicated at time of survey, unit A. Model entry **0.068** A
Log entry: **6** A
